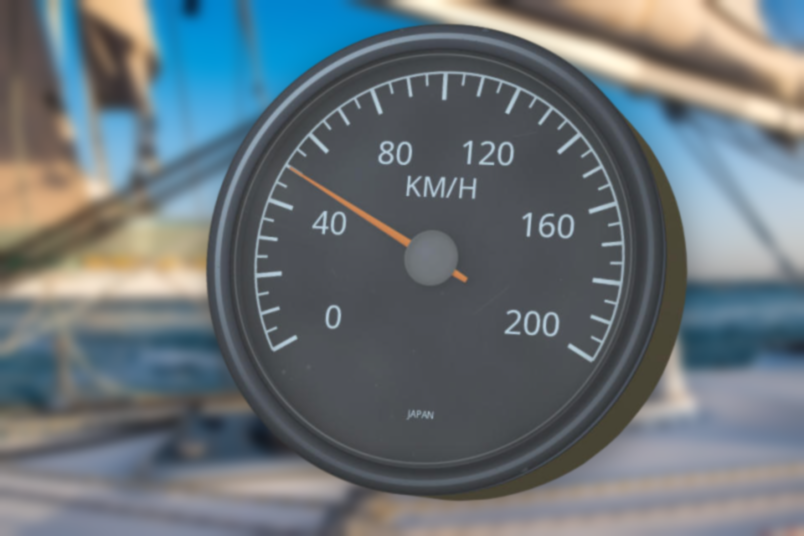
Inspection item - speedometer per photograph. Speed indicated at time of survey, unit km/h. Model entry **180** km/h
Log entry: **50** km/h
